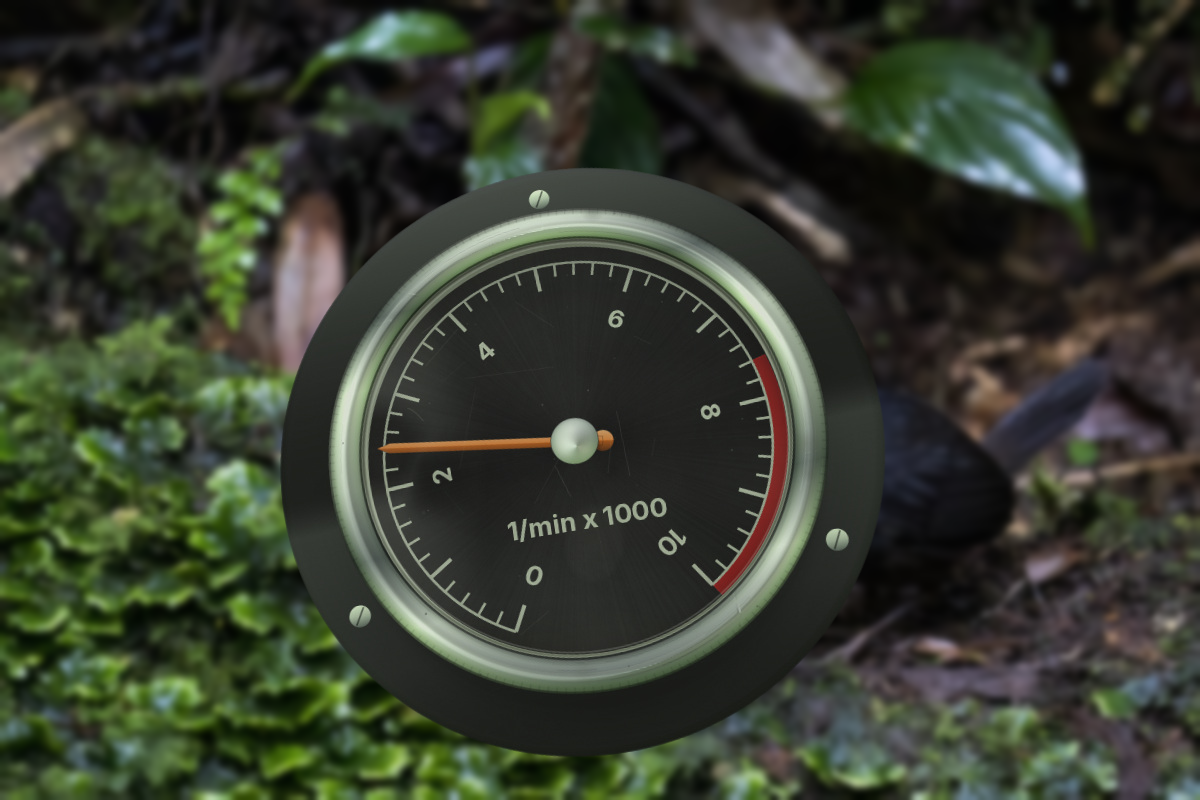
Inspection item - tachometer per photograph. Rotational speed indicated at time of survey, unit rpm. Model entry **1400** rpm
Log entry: **2400** rpm
